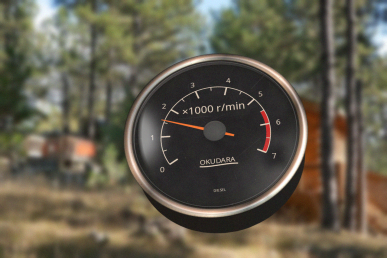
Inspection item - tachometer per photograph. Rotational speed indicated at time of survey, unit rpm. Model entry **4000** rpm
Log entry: **1500** rpm
